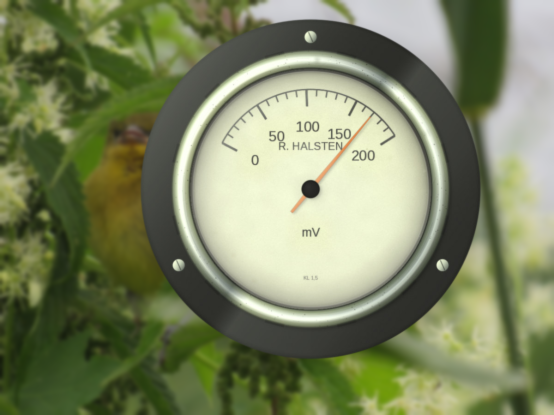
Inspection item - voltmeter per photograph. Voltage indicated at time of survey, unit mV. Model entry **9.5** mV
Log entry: **170** mV
